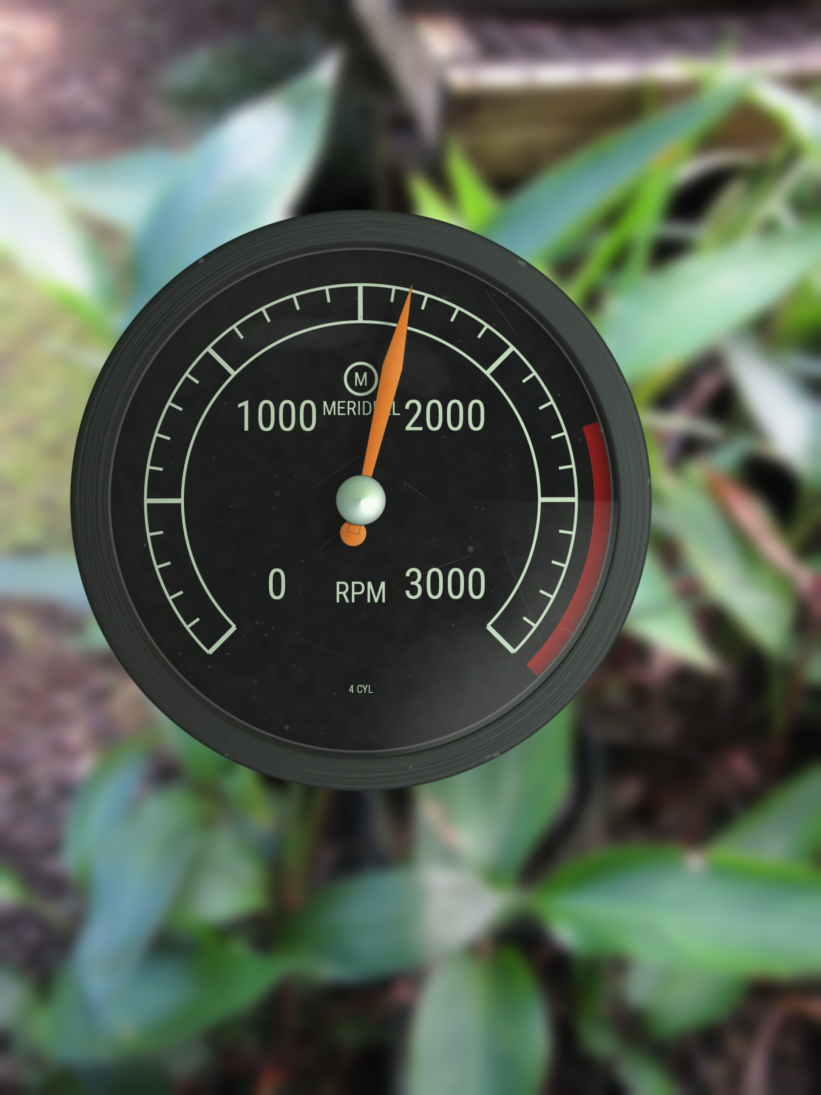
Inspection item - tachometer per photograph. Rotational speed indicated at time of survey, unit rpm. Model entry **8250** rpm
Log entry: **1650** rpm
